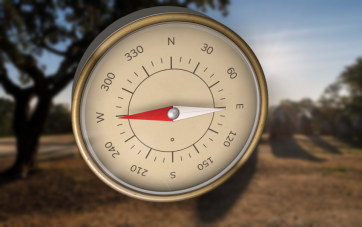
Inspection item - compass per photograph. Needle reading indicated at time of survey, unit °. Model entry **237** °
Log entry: **270** °
